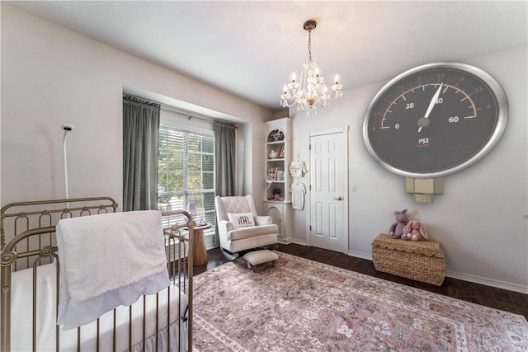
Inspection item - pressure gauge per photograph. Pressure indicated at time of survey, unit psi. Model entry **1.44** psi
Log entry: **37.5** psi
